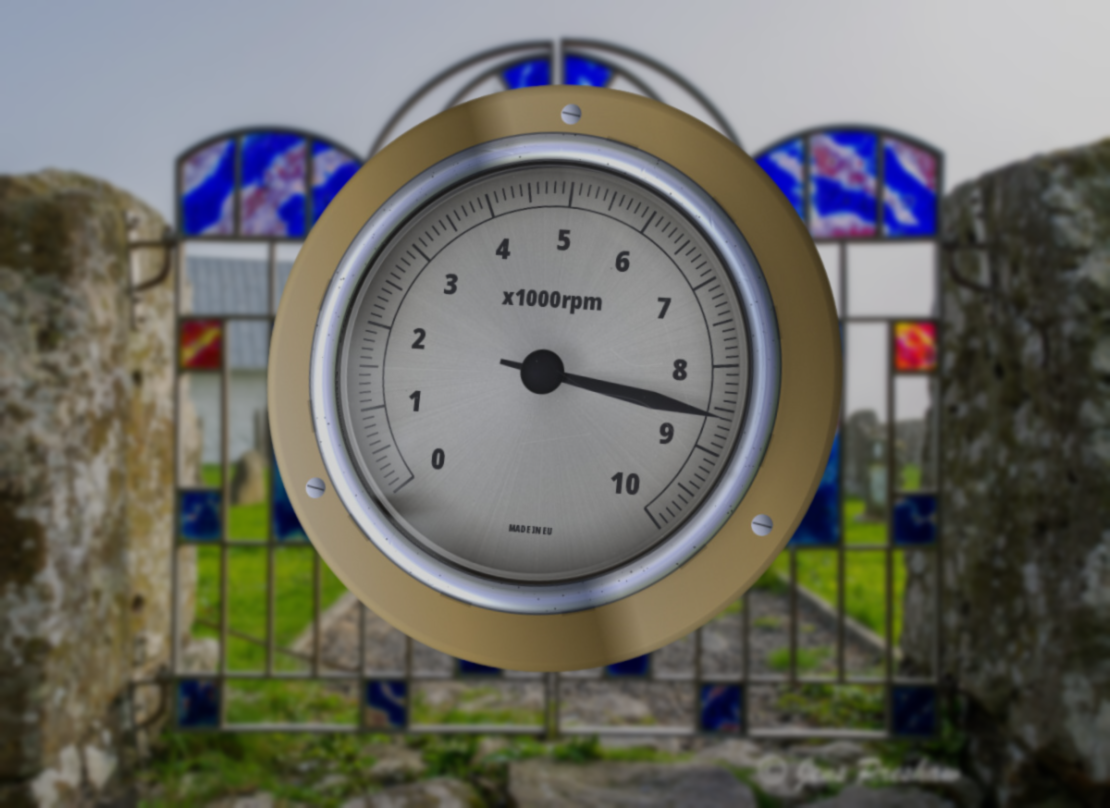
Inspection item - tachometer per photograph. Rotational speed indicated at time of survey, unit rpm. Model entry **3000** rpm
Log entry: **8600** rpm
